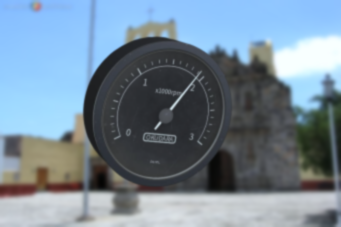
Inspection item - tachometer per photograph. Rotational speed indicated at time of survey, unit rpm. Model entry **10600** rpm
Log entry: **1900** rpm
